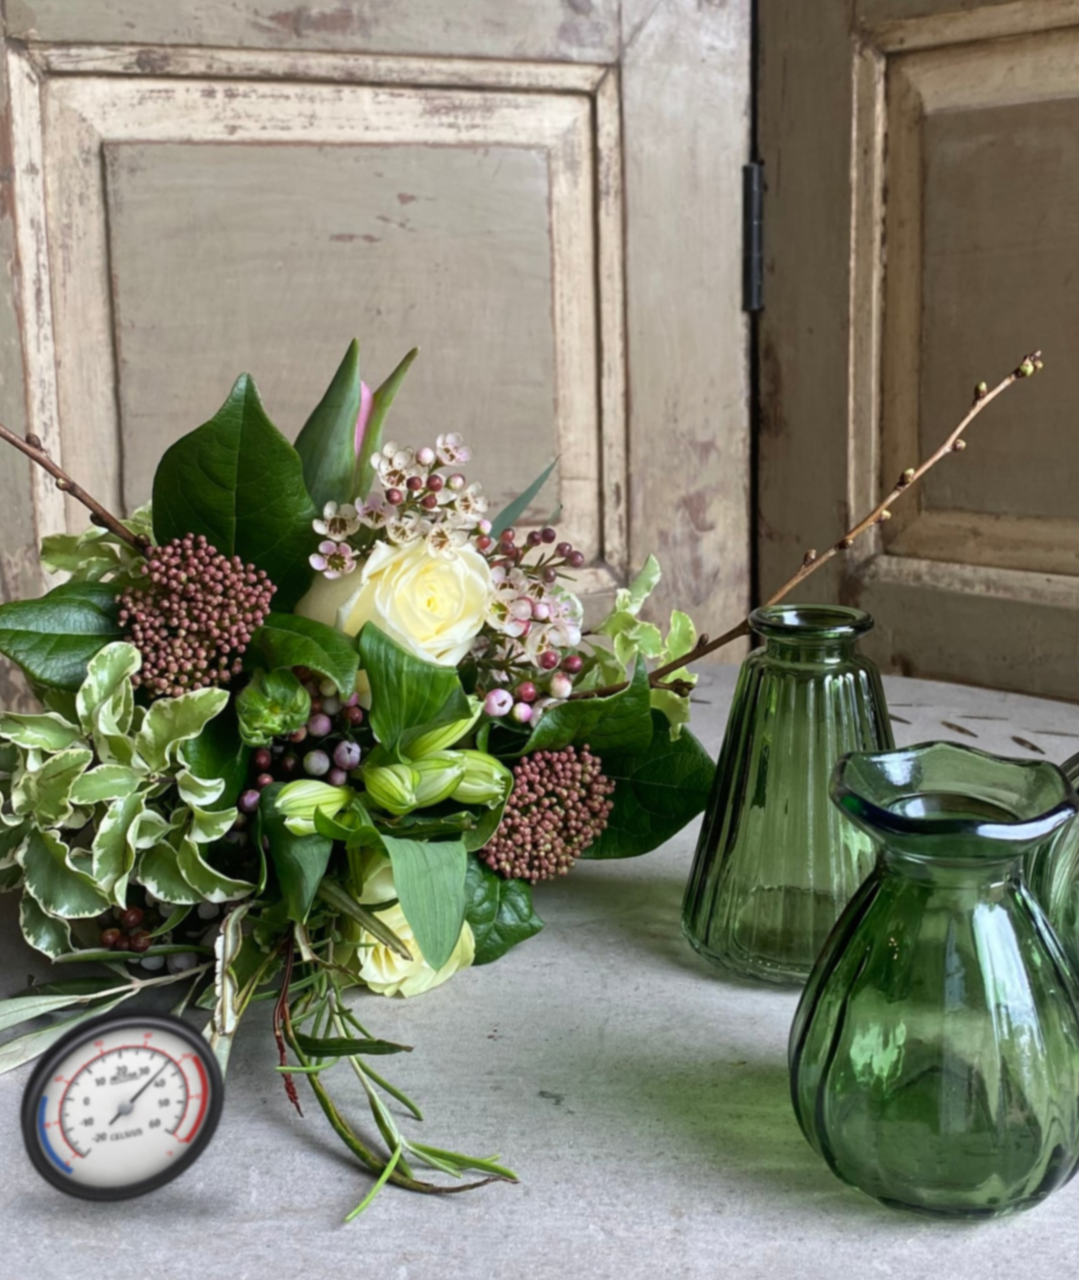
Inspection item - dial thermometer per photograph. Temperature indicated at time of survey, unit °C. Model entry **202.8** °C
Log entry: **35** °C
